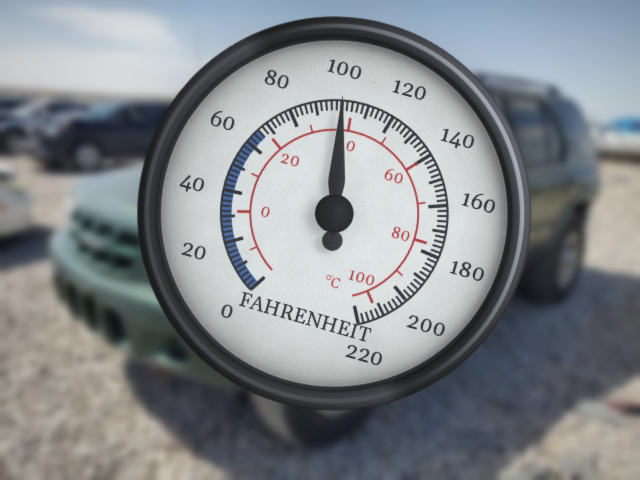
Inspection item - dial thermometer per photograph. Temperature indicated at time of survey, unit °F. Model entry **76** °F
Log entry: **100** °F
